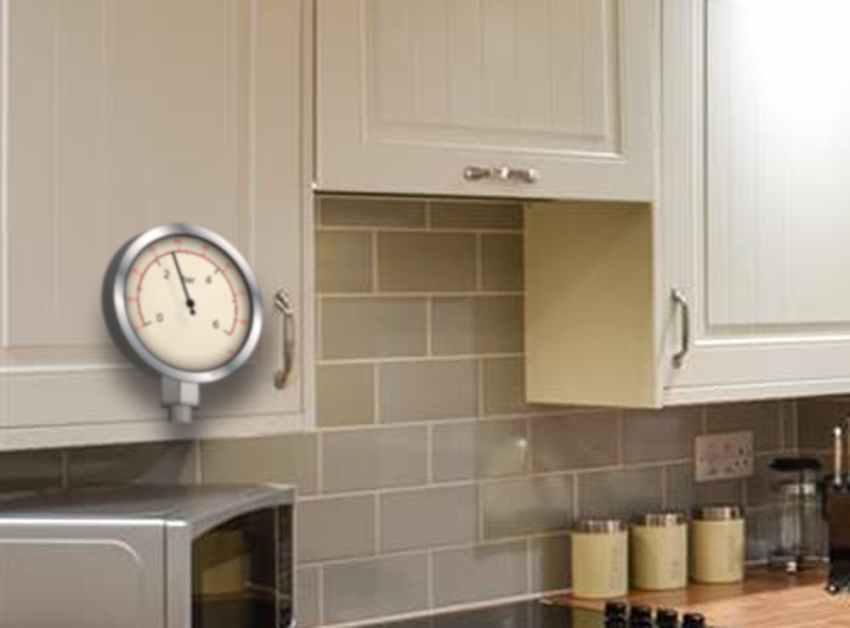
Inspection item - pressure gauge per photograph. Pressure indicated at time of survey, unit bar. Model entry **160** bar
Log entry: **2.5** bar
